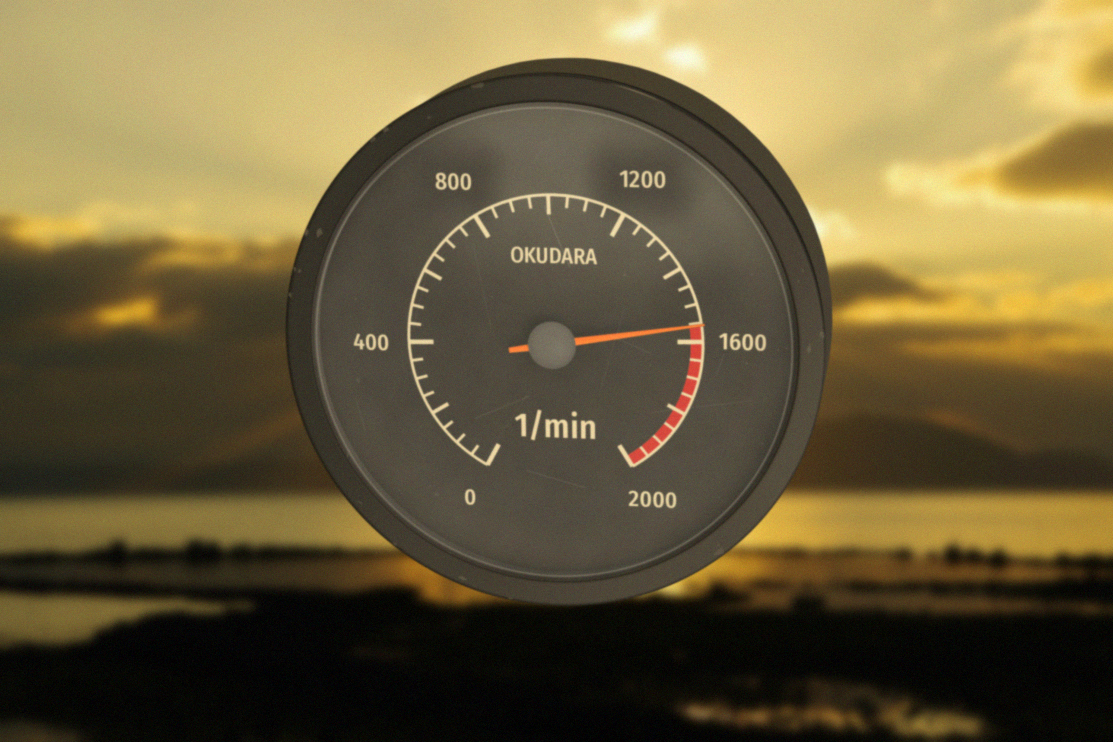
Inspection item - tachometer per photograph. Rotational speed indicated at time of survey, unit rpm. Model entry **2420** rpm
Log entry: **1550** rpm
